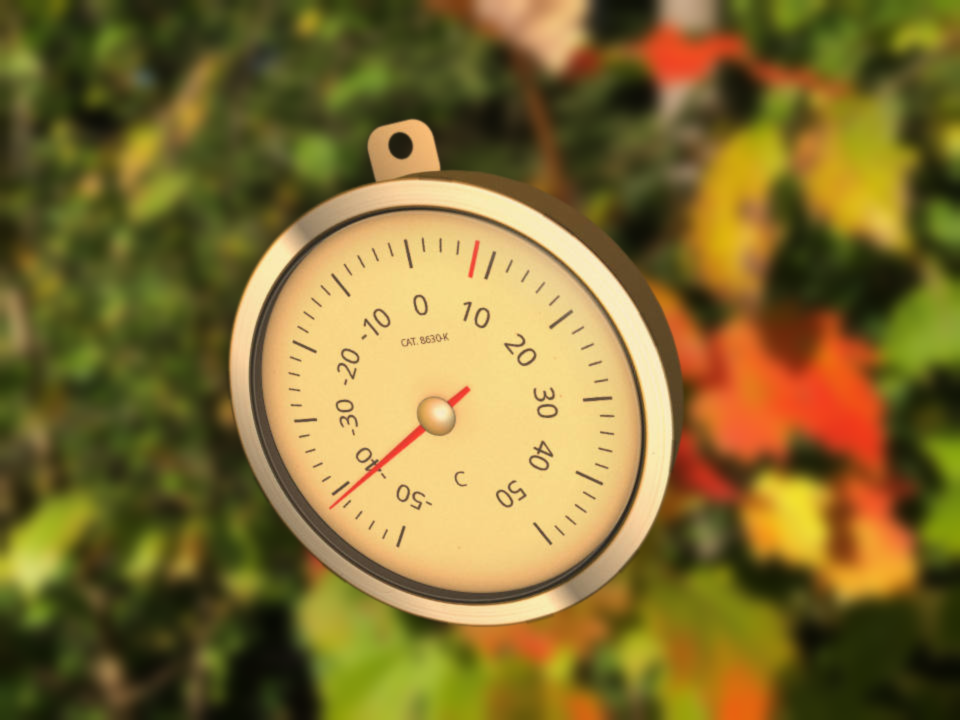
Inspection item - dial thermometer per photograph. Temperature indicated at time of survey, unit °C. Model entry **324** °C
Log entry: **-41** °C
